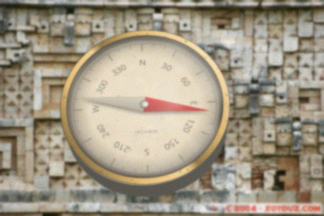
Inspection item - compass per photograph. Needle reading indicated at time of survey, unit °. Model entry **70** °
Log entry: **100** °
